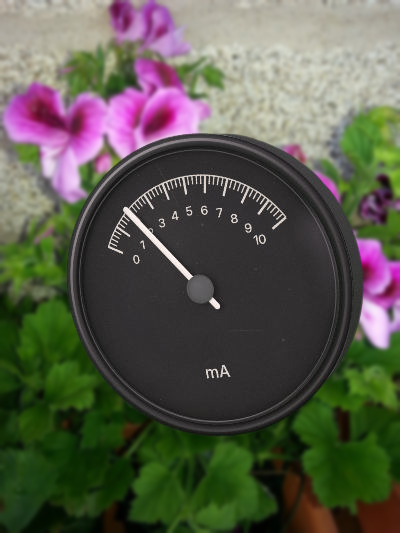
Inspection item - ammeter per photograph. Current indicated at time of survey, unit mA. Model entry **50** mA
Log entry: **2** mA
